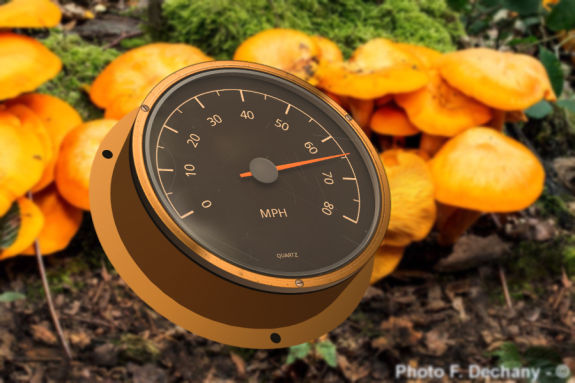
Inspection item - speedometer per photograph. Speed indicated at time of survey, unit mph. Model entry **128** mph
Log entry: **65** mph
